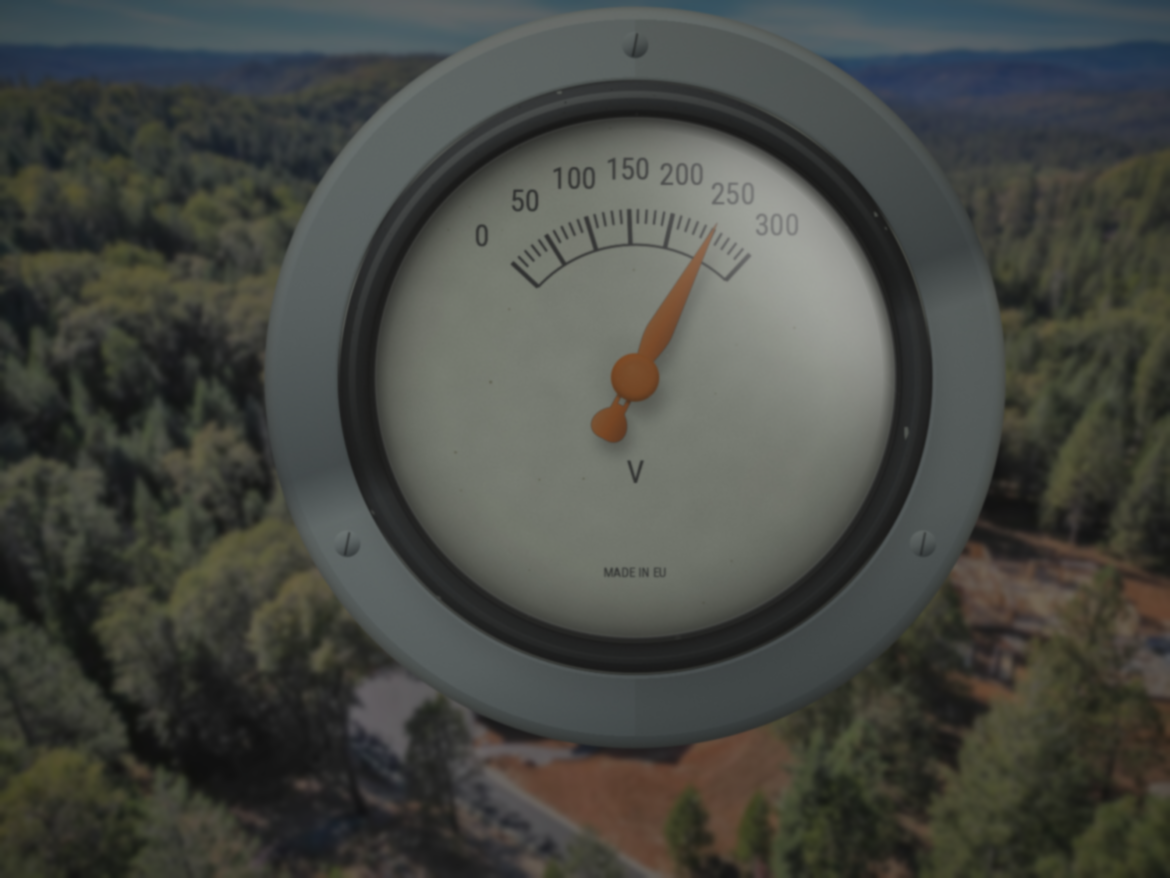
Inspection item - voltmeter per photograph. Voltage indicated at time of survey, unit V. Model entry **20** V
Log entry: **250** V
